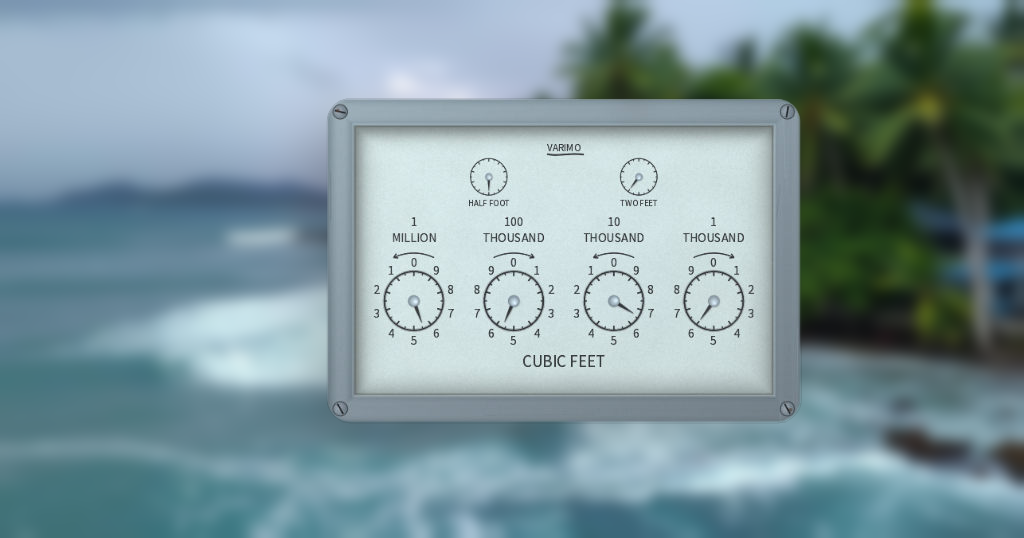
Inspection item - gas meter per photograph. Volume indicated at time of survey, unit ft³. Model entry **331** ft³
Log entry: **556600** ft³
